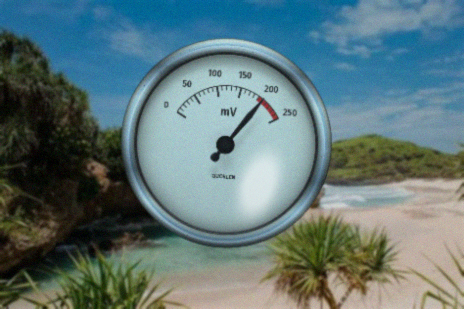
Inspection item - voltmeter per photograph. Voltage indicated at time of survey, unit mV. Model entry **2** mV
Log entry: **200** mV
